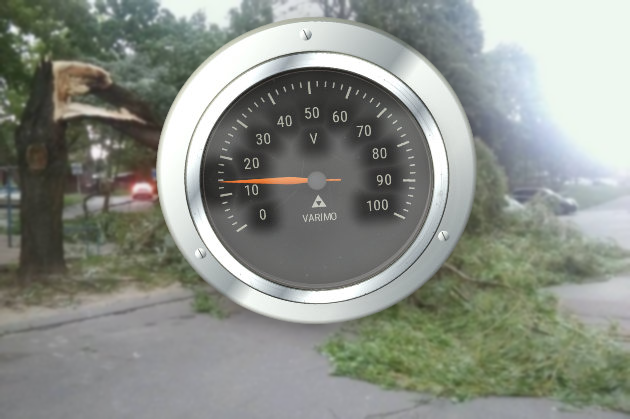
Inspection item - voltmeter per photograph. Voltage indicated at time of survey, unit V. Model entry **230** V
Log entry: **14** V
